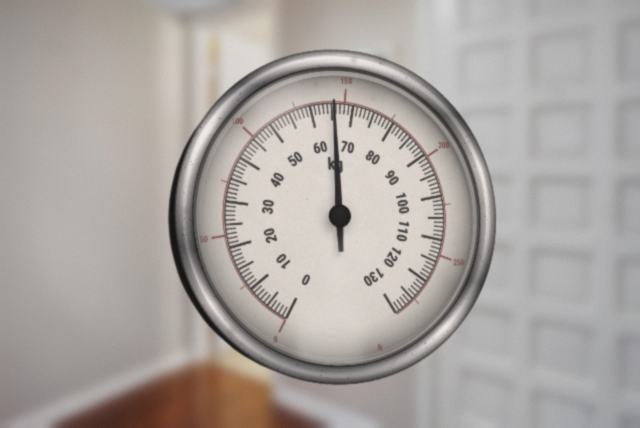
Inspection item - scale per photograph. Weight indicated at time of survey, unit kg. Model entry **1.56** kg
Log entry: **65** kg
